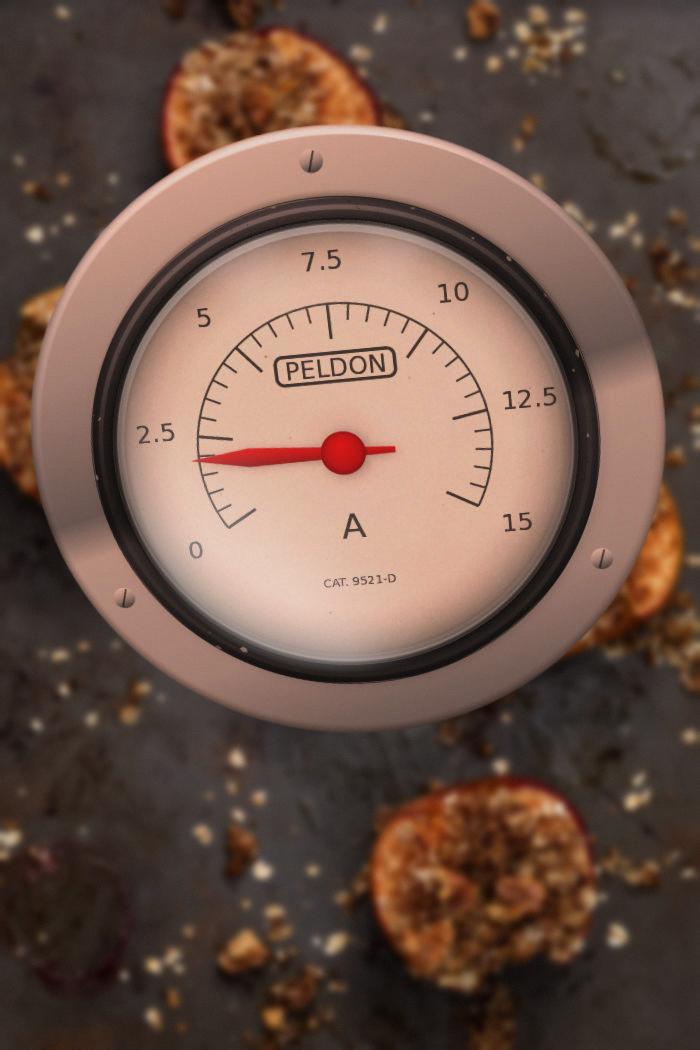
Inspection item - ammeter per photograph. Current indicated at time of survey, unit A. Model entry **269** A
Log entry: **2** A
